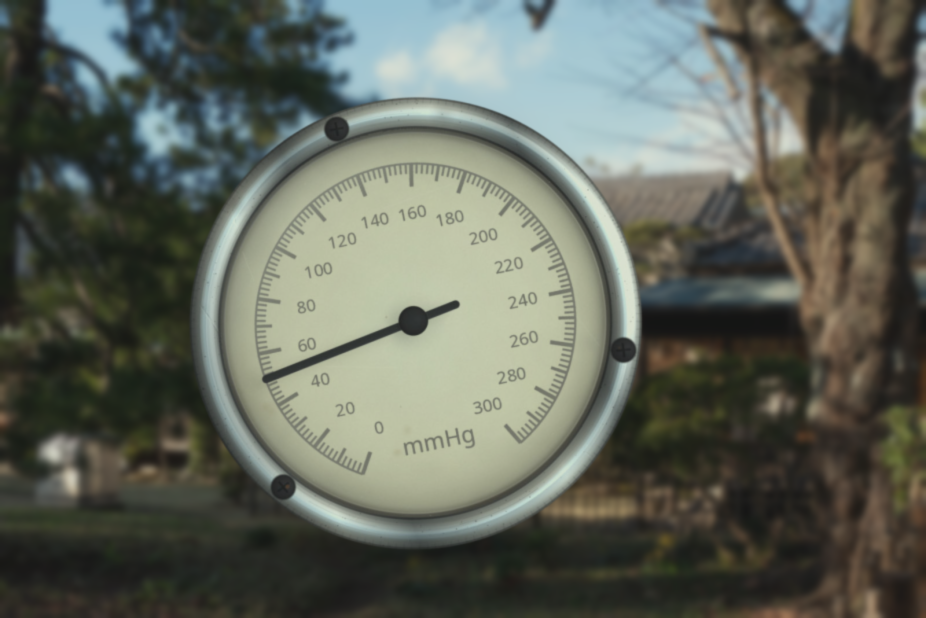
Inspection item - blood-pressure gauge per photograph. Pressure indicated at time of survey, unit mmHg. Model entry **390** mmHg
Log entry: **50** mmHg
